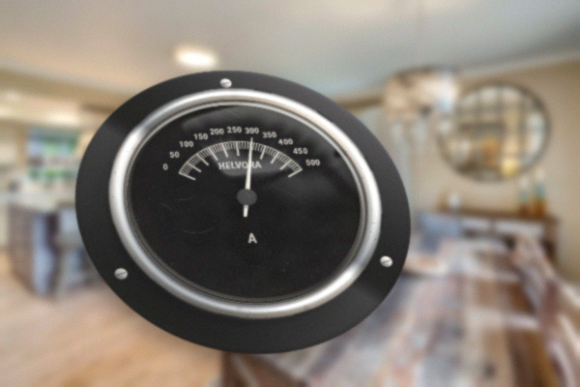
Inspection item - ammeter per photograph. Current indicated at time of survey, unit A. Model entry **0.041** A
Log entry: **300** A
